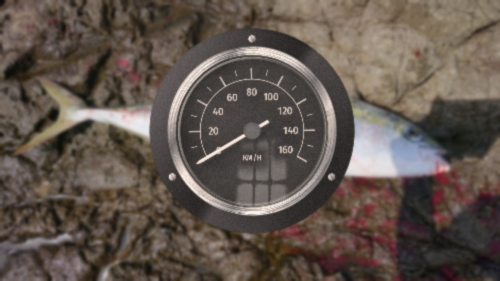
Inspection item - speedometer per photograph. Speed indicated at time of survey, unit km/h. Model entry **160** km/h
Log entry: **0** km/h
